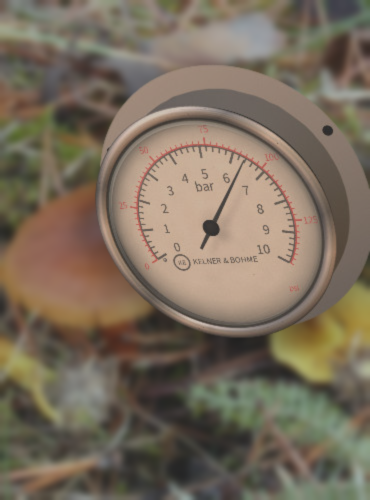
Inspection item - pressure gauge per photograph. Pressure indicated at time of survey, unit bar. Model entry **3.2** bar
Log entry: **6.4** bar
